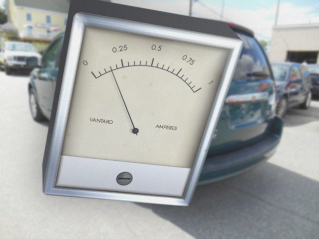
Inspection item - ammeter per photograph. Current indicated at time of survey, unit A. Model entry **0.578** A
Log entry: **0.15** A
